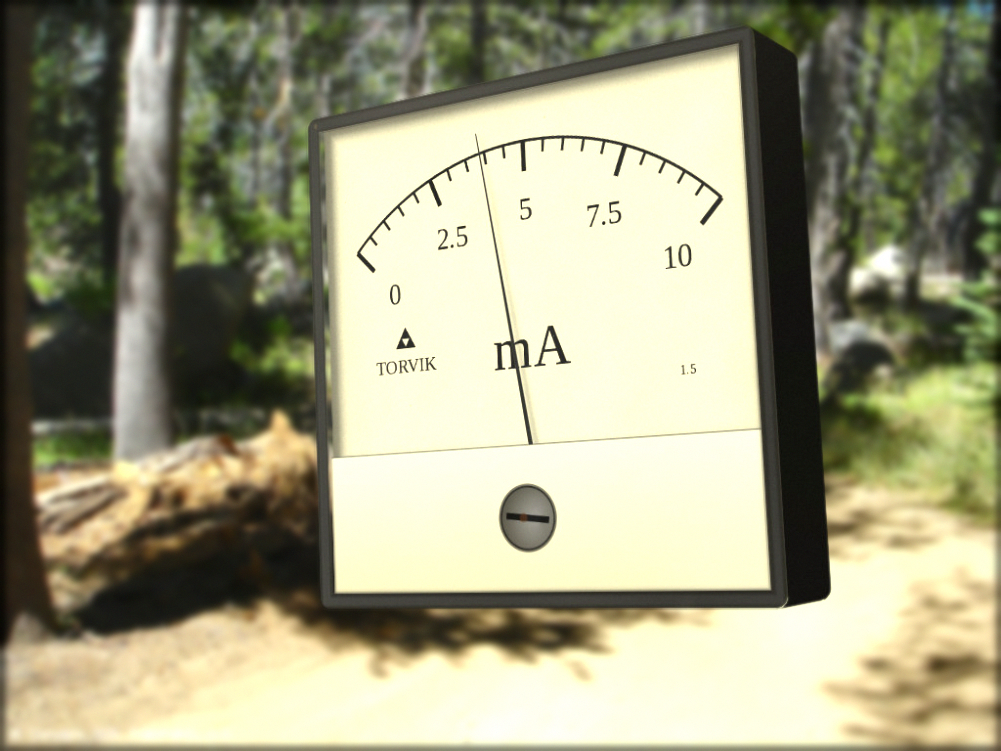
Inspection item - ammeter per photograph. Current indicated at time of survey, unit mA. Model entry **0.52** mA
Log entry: **4** mA
